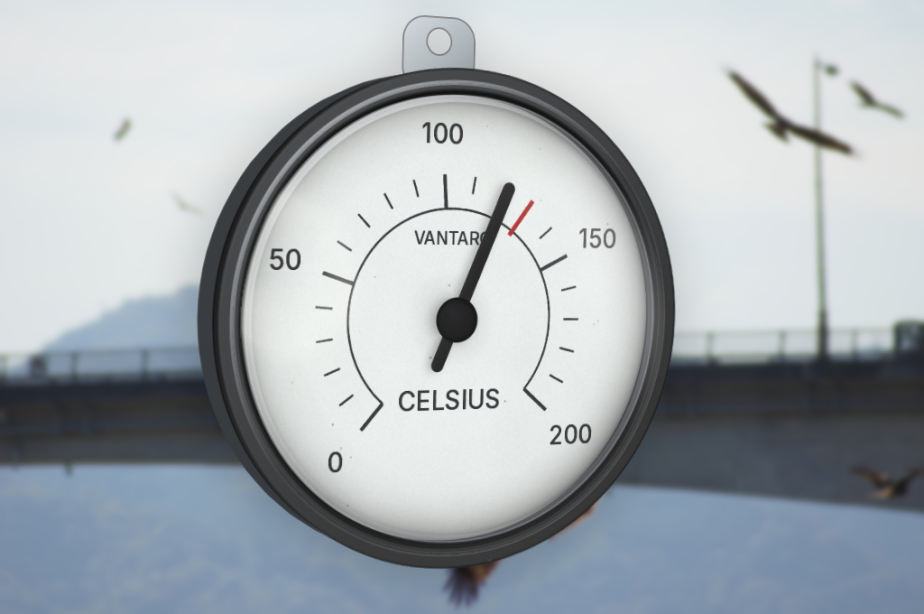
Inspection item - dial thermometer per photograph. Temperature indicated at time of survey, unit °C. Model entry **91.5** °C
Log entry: **120** °C
